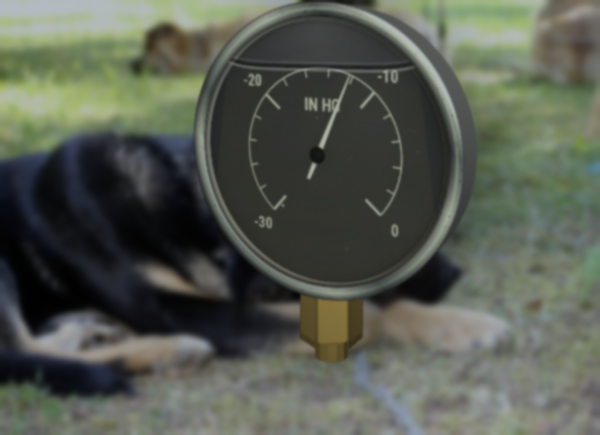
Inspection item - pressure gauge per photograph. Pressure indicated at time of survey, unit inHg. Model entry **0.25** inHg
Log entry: **-12** inHg
